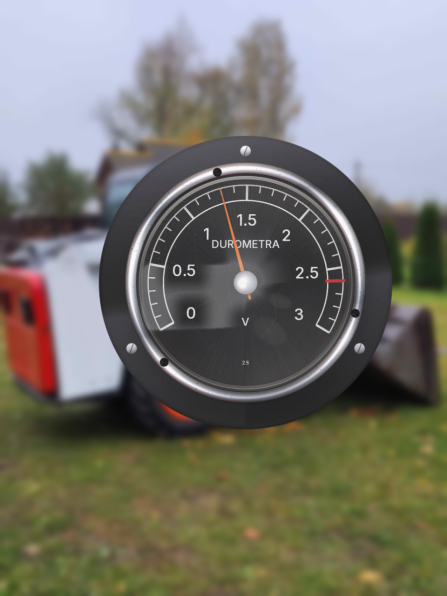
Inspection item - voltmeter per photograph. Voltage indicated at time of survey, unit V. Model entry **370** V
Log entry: **1.3** V
